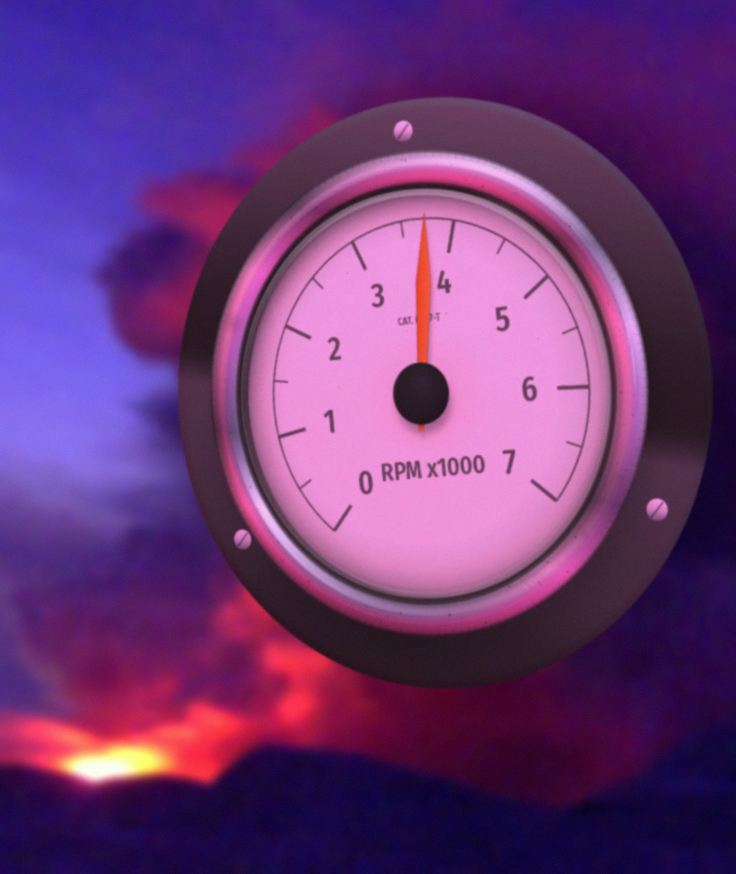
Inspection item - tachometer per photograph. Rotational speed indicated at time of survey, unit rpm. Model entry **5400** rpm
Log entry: **3750** rpm
